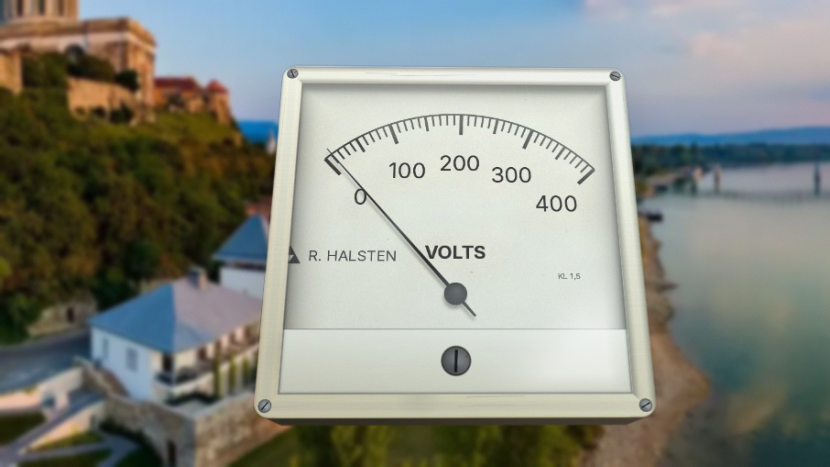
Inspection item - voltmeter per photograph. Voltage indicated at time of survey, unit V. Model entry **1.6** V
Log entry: **10** V
